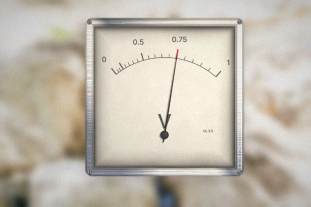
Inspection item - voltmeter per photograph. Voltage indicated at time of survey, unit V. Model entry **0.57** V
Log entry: **0.75** V
